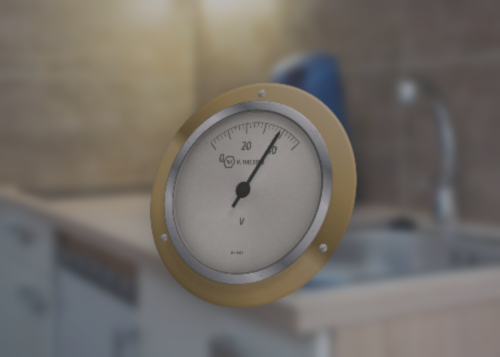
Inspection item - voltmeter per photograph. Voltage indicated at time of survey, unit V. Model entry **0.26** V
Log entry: **40** V
